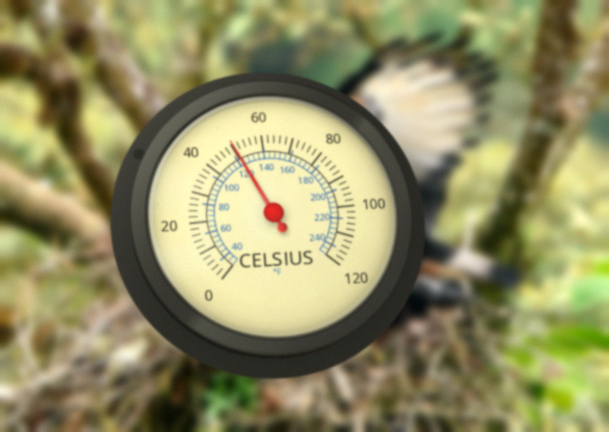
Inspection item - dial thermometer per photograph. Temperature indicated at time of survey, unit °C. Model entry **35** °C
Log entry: **50** °C
